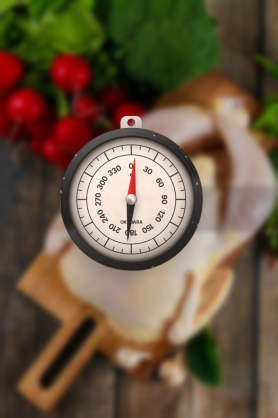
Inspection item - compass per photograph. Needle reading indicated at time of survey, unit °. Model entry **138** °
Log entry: **5** °
